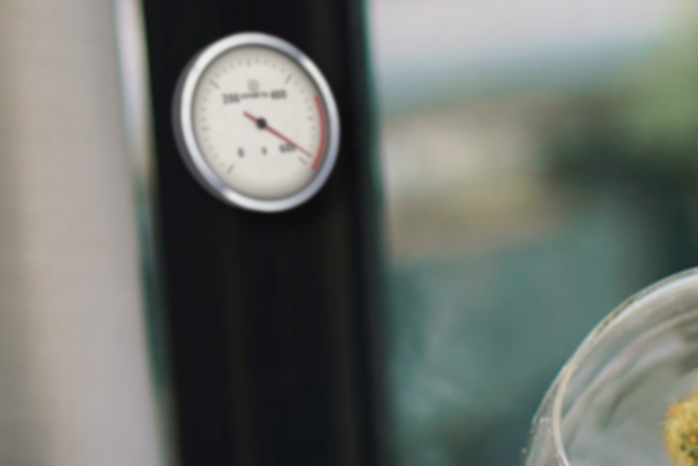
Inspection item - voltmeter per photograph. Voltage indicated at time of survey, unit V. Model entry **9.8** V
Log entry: **580** V
